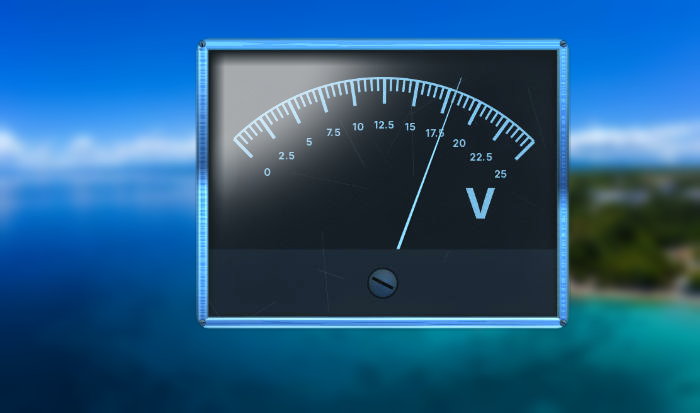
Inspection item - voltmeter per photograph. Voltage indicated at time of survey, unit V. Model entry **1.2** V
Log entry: **18** V
